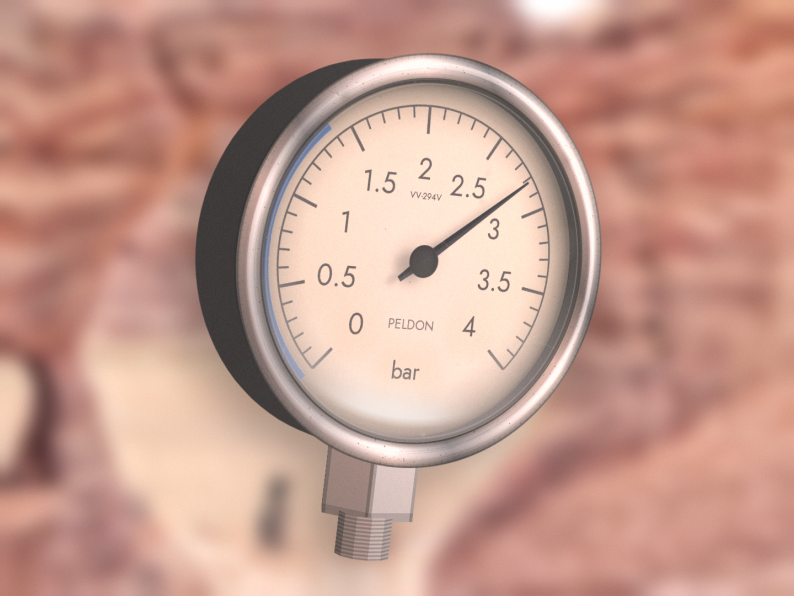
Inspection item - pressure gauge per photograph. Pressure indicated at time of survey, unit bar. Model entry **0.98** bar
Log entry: **2.8** bar
